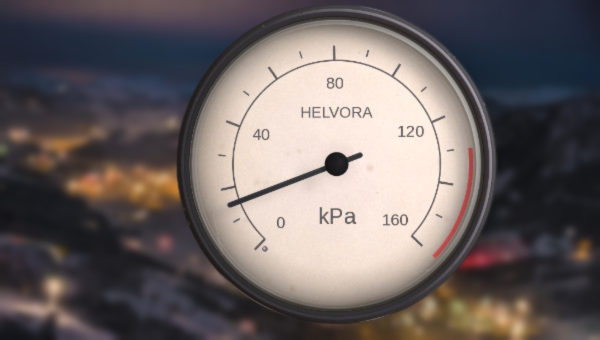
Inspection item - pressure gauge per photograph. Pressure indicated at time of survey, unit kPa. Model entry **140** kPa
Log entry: **15** kPa
